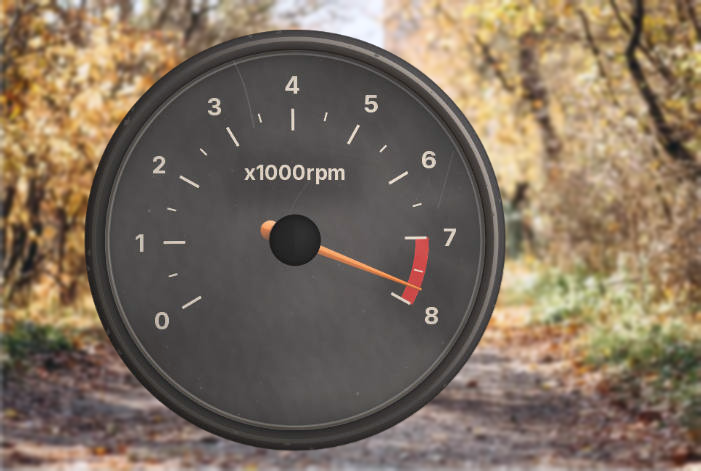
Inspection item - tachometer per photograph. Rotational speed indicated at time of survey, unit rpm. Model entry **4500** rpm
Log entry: **7750** rpm
